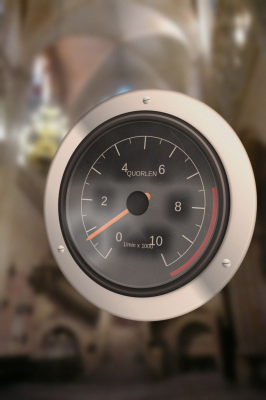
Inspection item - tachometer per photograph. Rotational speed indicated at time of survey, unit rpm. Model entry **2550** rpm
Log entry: **750** rpm
